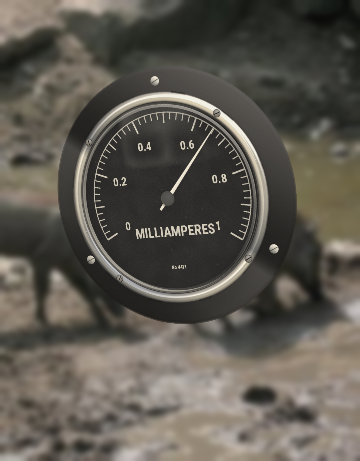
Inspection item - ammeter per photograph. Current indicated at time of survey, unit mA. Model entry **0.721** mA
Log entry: **0.66** mA
